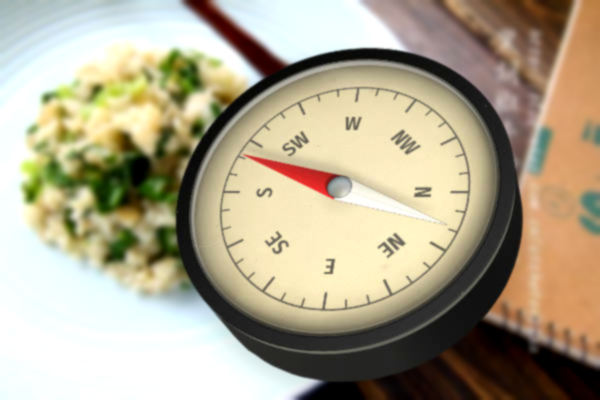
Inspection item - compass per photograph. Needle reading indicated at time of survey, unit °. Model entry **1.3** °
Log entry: **200** °
